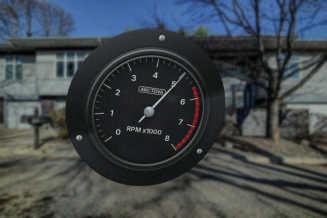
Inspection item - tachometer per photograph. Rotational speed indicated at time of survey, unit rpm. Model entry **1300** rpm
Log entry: **5000** rpm
